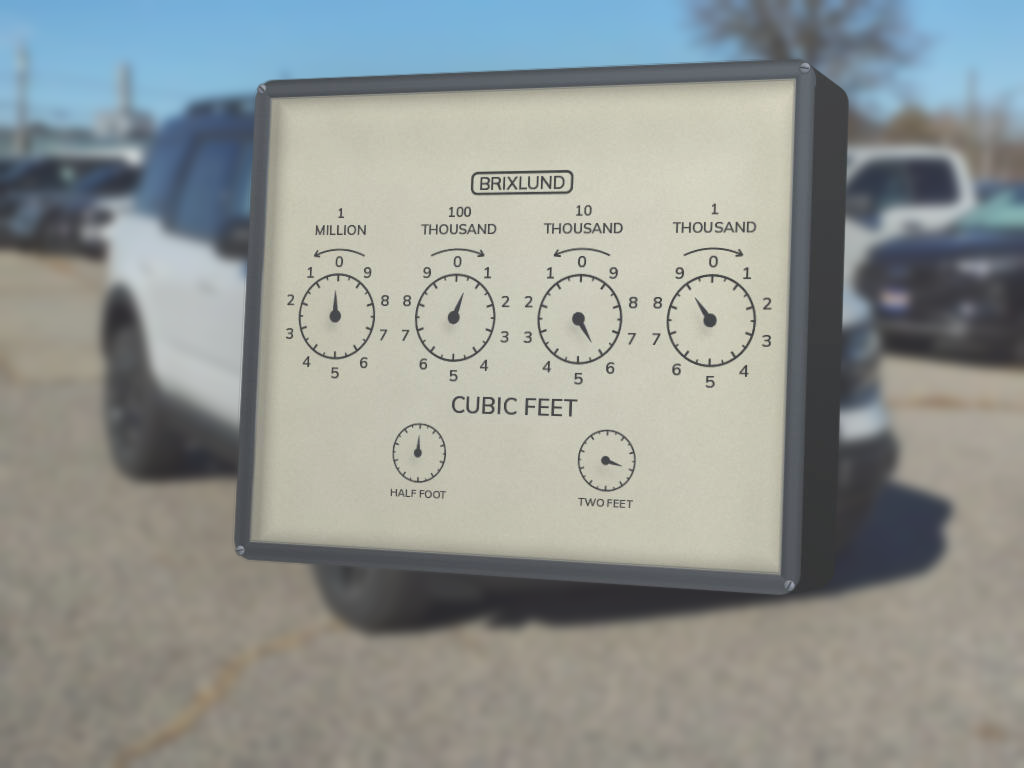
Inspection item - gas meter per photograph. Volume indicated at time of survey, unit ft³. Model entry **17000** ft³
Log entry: **5900** ft³
